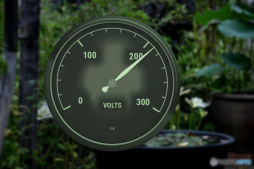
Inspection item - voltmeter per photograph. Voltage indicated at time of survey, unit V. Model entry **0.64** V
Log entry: **210** V
